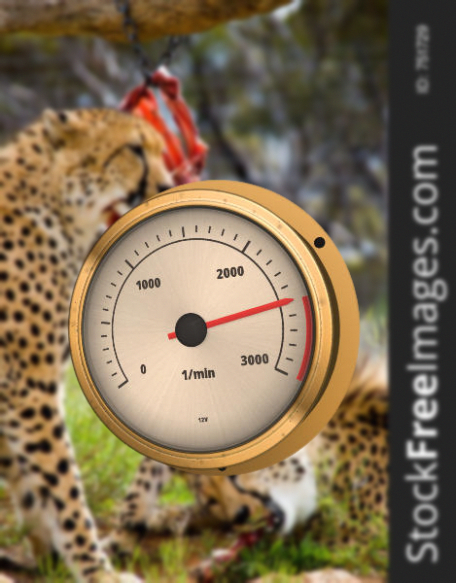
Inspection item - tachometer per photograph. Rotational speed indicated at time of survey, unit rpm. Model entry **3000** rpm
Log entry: **2500** rpm
